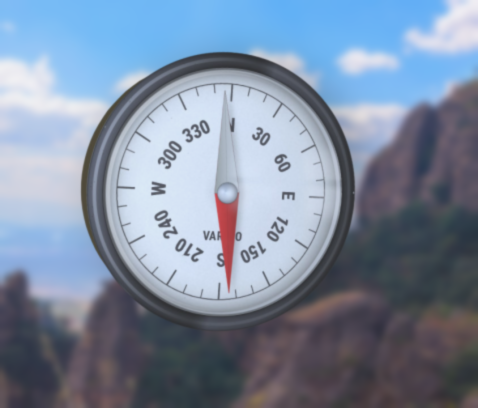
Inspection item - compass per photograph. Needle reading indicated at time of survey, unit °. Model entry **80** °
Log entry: **175** °
